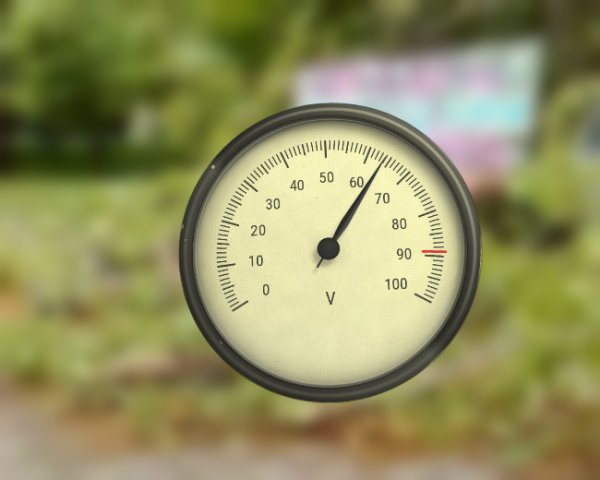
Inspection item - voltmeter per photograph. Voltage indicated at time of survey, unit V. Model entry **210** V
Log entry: **64** V
